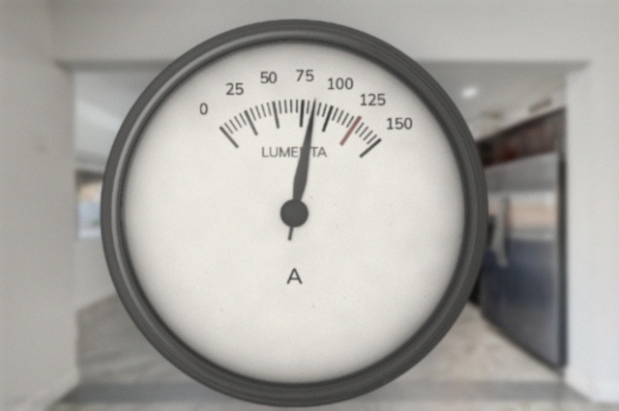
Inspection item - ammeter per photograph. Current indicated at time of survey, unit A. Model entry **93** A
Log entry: **85** A
